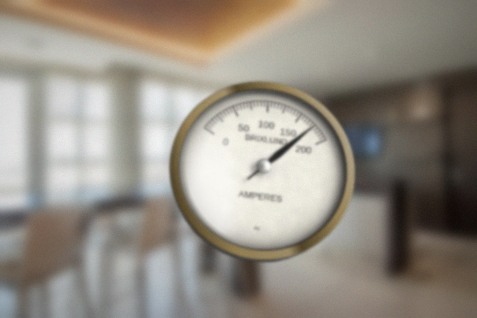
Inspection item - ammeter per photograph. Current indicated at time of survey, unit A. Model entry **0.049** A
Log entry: **175** A
